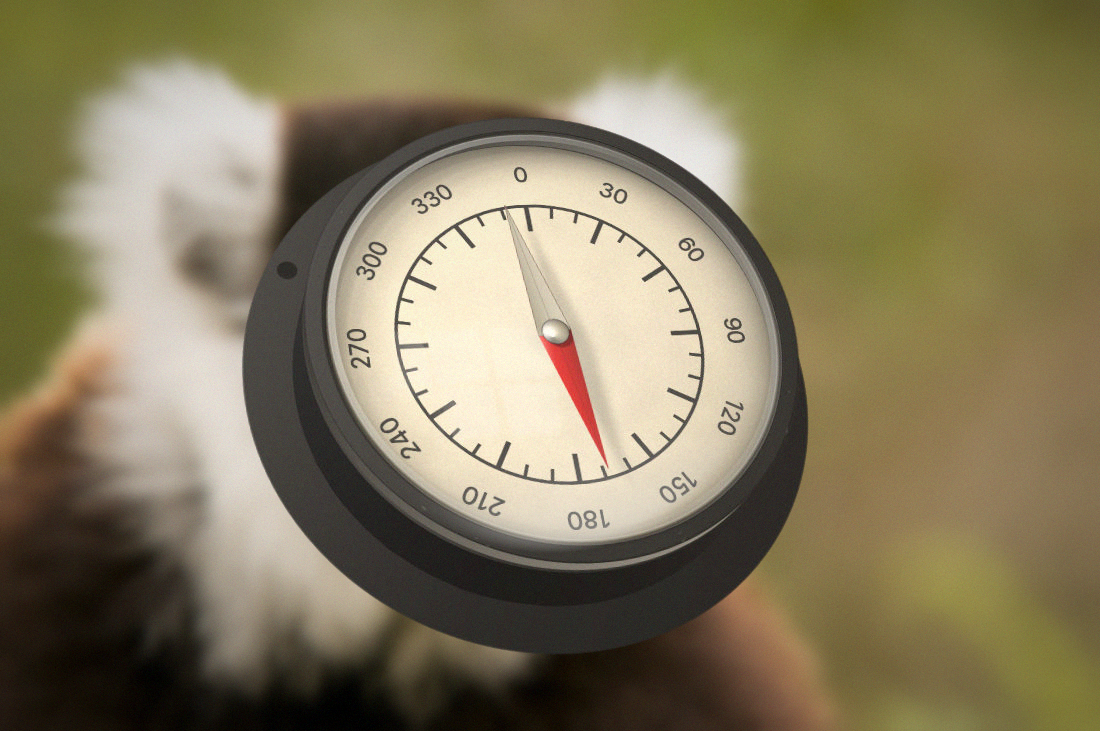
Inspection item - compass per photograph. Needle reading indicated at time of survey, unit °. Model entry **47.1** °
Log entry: **170** °
